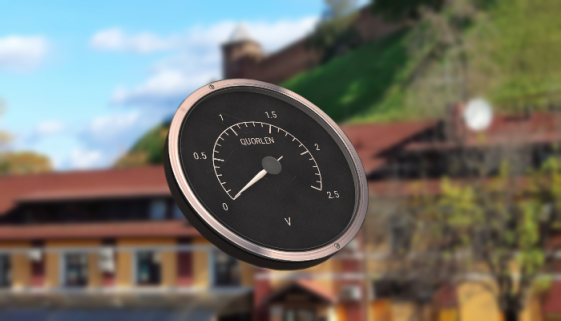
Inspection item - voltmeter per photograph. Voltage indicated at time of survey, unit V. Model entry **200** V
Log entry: **0** V
